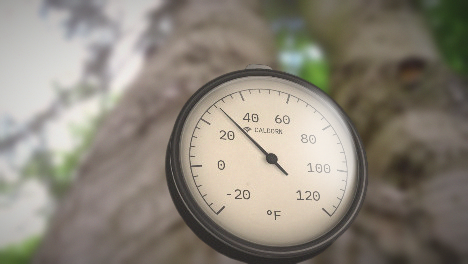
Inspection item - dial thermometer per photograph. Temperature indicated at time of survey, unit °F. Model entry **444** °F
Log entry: **28** °F
